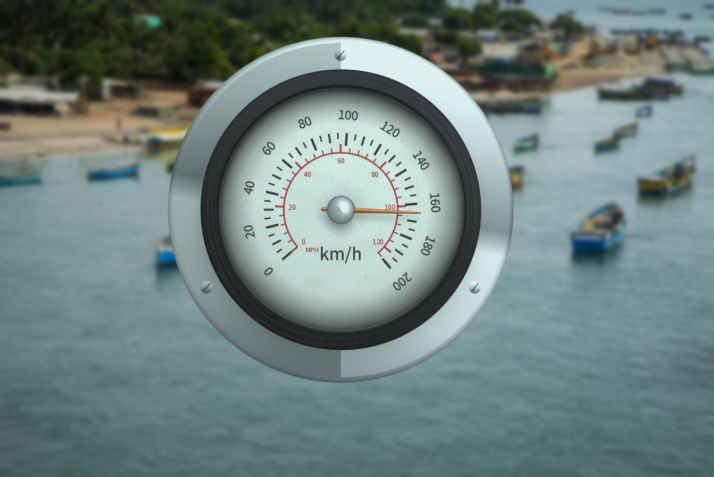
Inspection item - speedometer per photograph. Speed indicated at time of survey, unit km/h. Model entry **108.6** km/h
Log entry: **165** km/h
